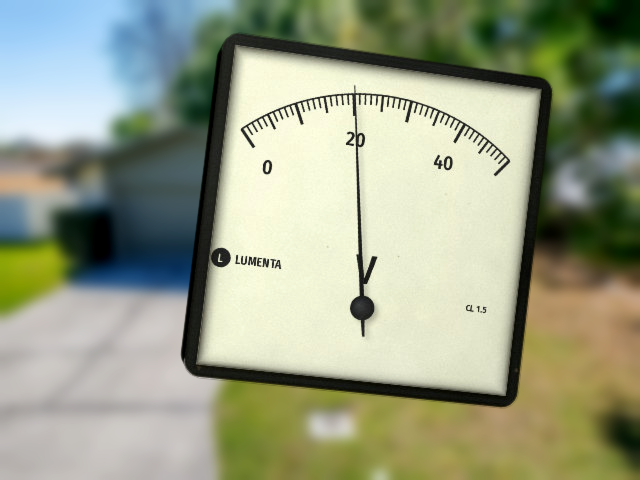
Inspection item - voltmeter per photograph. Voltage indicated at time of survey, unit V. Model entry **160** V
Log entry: **20** V
